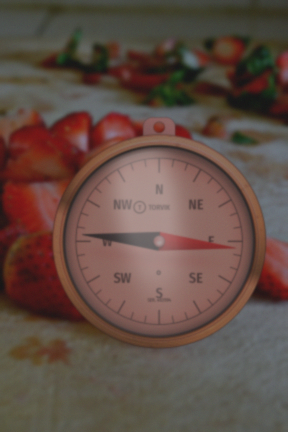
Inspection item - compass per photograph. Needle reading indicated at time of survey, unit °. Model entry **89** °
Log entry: **95** °
